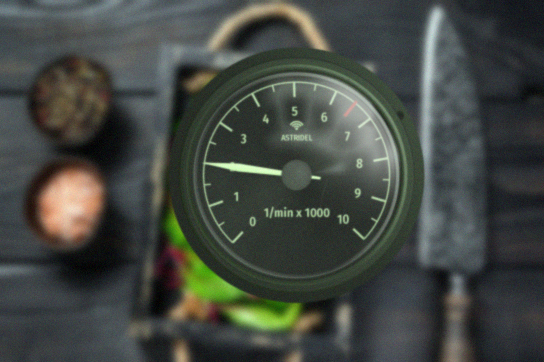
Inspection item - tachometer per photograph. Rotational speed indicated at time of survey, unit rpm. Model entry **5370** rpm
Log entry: **2000** rpm
